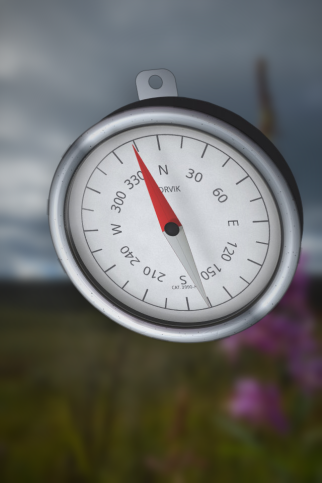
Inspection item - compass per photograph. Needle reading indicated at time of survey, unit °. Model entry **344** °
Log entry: **345** °
